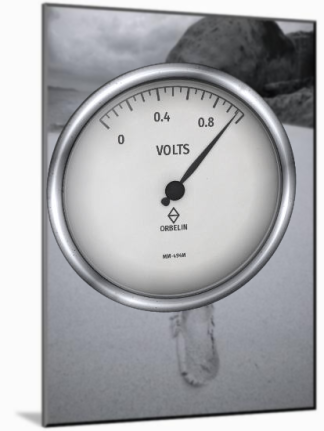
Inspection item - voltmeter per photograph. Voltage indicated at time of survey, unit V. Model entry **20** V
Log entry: **0.95** V
